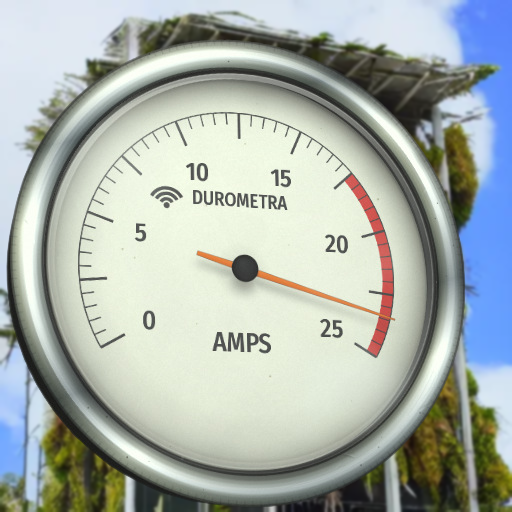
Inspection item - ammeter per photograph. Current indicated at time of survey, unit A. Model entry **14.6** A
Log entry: **23.5** A
